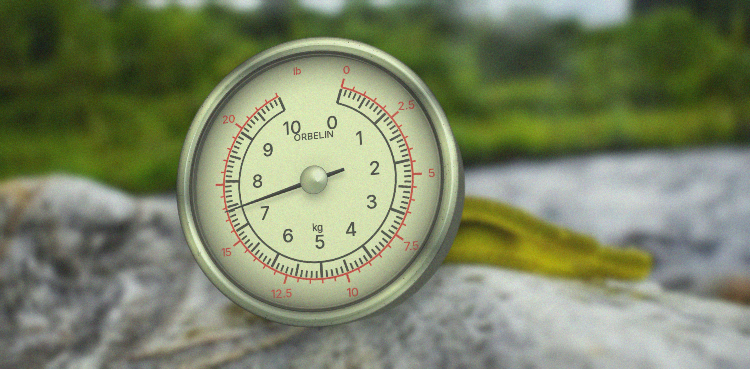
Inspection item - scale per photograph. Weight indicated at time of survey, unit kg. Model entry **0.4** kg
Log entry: **7.4** kg
